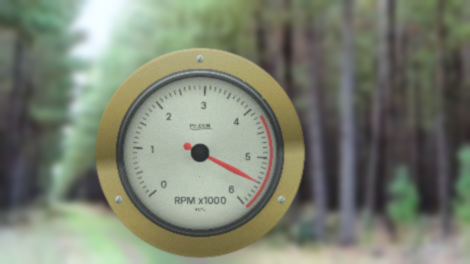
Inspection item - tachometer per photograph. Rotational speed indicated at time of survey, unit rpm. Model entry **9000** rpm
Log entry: **5500** rpm
